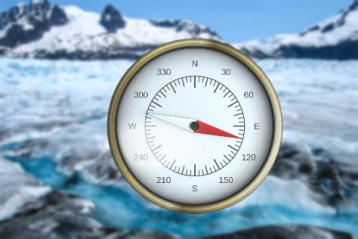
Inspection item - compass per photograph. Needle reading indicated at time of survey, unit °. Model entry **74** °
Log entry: **105** °
